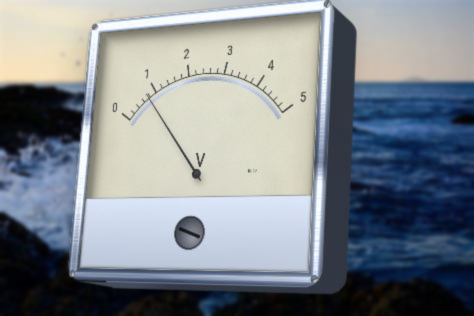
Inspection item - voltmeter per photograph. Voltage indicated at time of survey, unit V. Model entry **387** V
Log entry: **0.8** V
